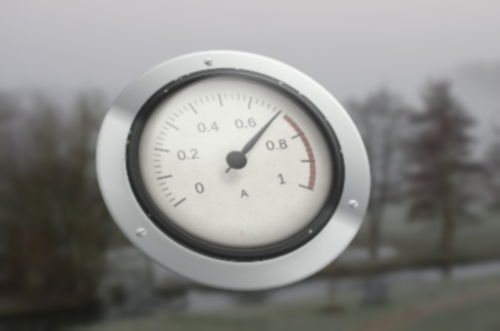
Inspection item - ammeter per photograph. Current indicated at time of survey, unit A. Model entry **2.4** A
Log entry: **0.7** A
